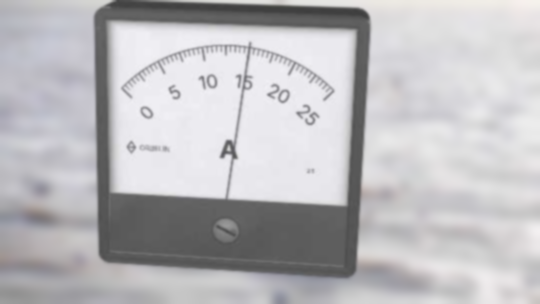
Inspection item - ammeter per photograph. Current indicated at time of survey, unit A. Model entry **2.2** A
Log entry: **15** A
